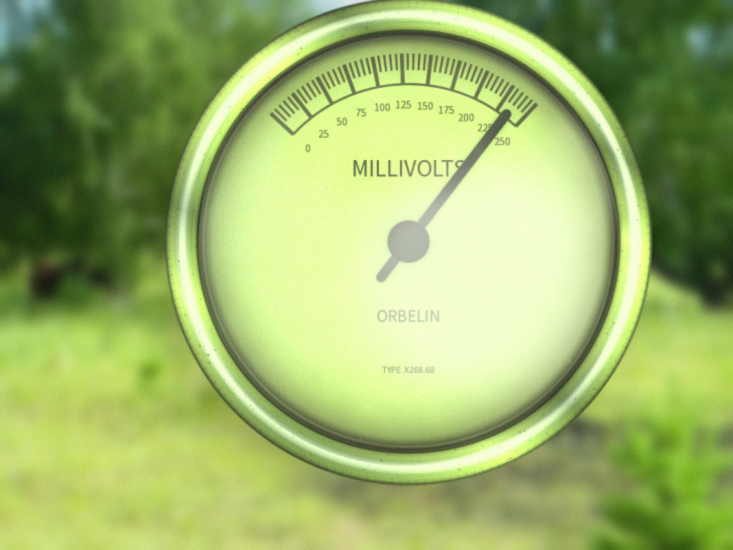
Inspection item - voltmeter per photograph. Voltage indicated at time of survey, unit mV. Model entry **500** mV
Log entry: **235** mV
